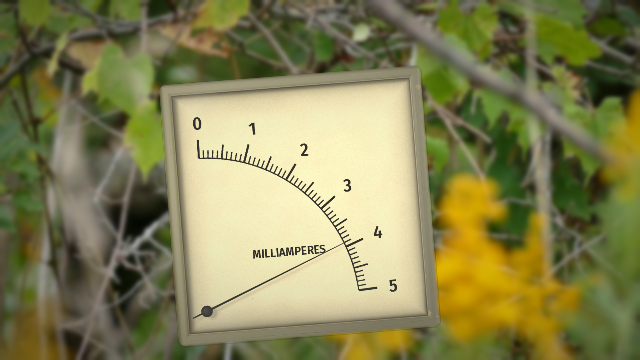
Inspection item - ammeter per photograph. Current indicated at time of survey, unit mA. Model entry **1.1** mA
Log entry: **3.9** mA
